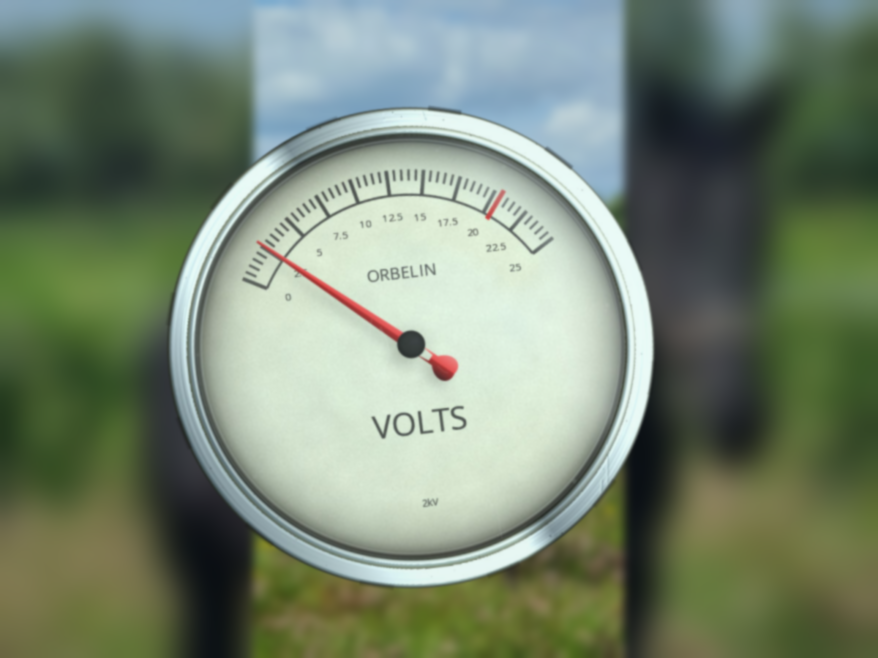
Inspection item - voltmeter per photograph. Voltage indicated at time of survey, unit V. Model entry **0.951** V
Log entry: **2.5** V
